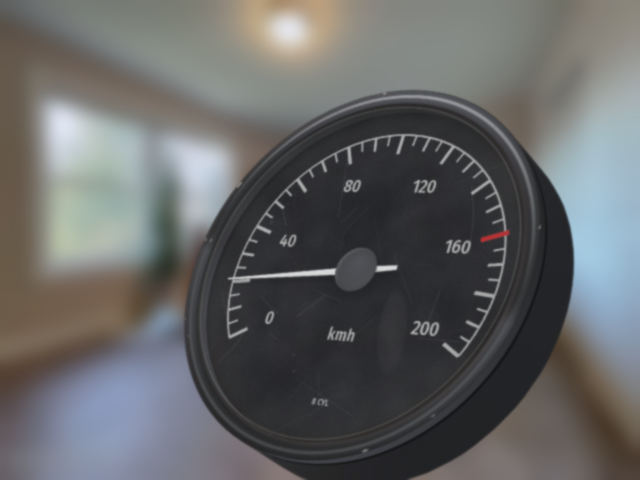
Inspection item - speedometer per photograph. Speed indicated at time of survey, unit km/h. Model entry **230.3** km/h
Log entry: **20** km/h
